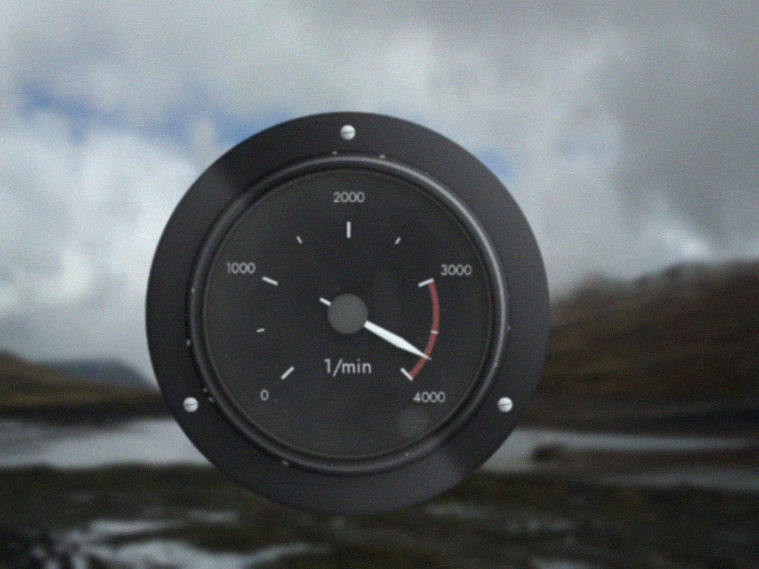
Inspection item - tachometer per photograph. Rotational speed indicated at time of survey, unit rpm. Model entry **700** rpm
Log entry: **3750** rpm
